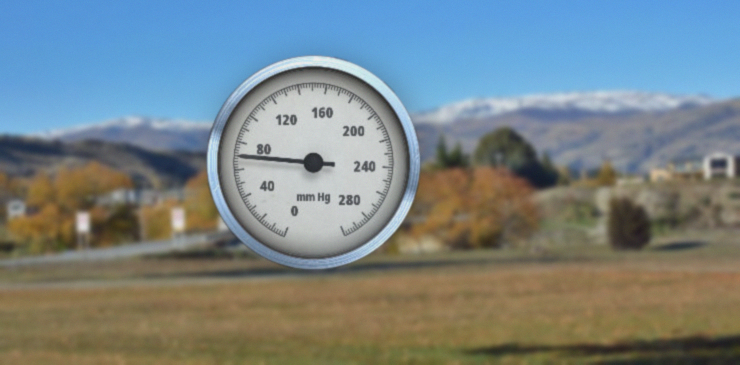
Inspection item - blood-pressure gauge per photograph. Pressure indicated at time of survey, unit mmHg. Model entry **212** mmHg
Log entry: **70** mmHg
